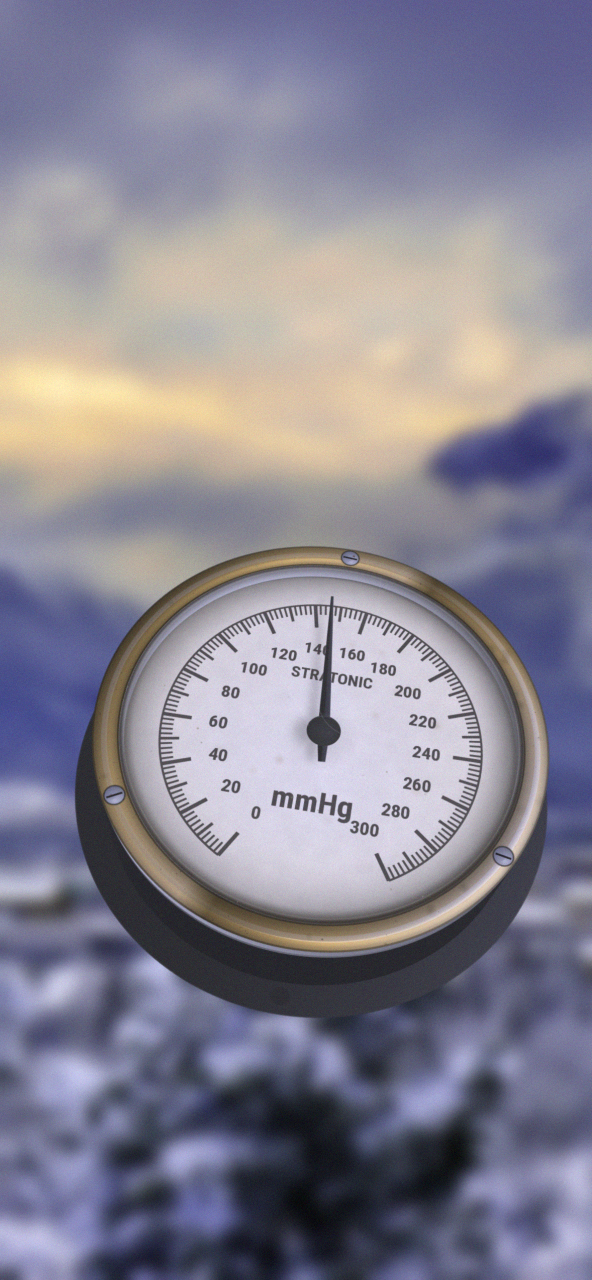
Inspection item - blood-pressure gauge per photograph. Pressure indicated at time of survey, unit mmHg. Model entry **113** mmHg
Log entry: **146** mmHg
